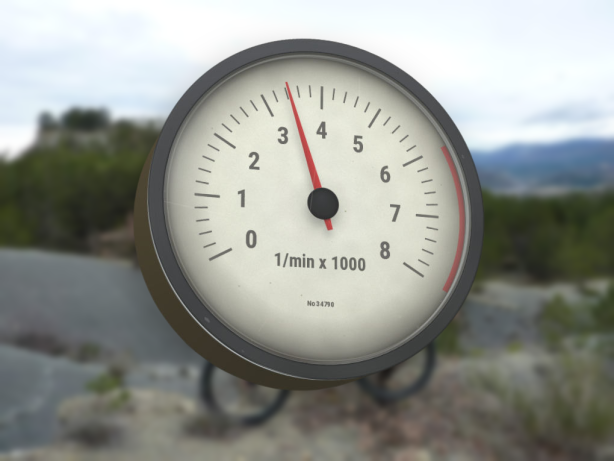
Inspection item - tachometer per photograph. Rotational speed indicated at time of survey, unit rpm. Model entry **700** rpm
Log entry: **3400** rpm
